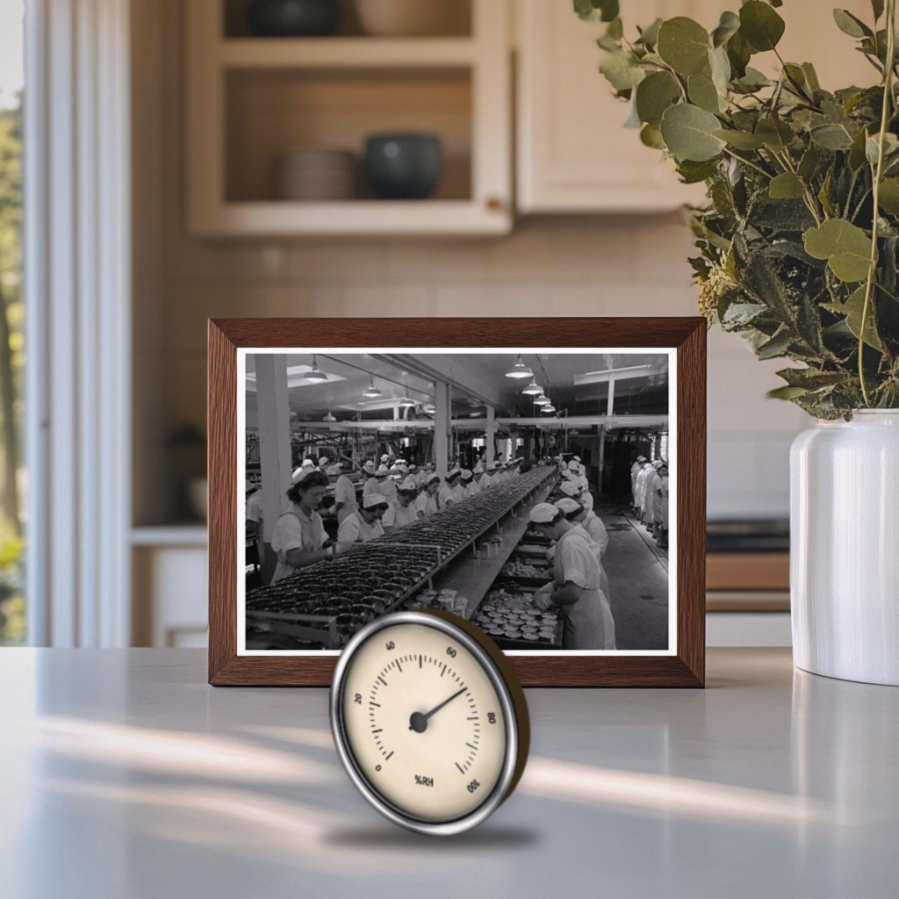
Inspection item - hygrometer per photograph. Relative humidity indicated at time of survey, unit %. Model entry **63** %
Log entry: **70** %
